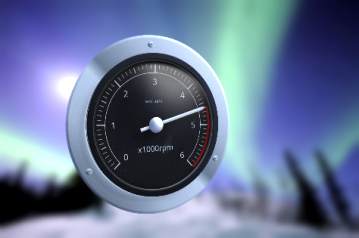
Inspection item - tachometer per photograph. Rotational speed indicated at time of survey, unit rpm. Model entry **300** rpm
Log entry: **4600** rpm
